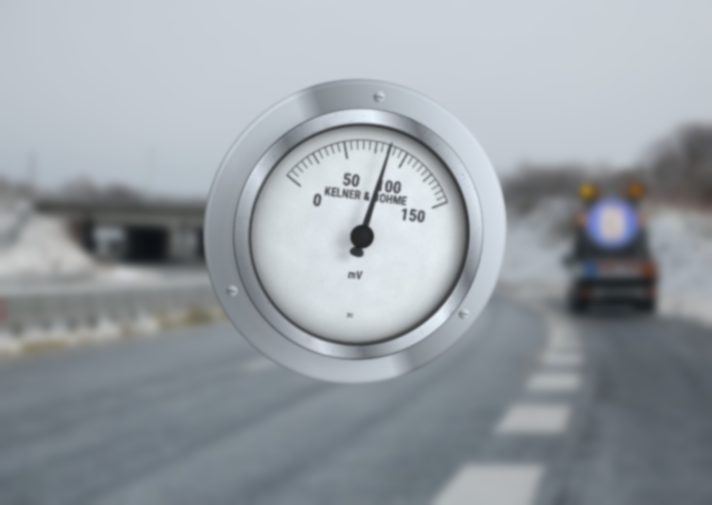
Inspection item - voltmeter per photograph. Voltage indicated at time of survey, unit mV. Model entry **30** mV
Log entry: **85** mV
